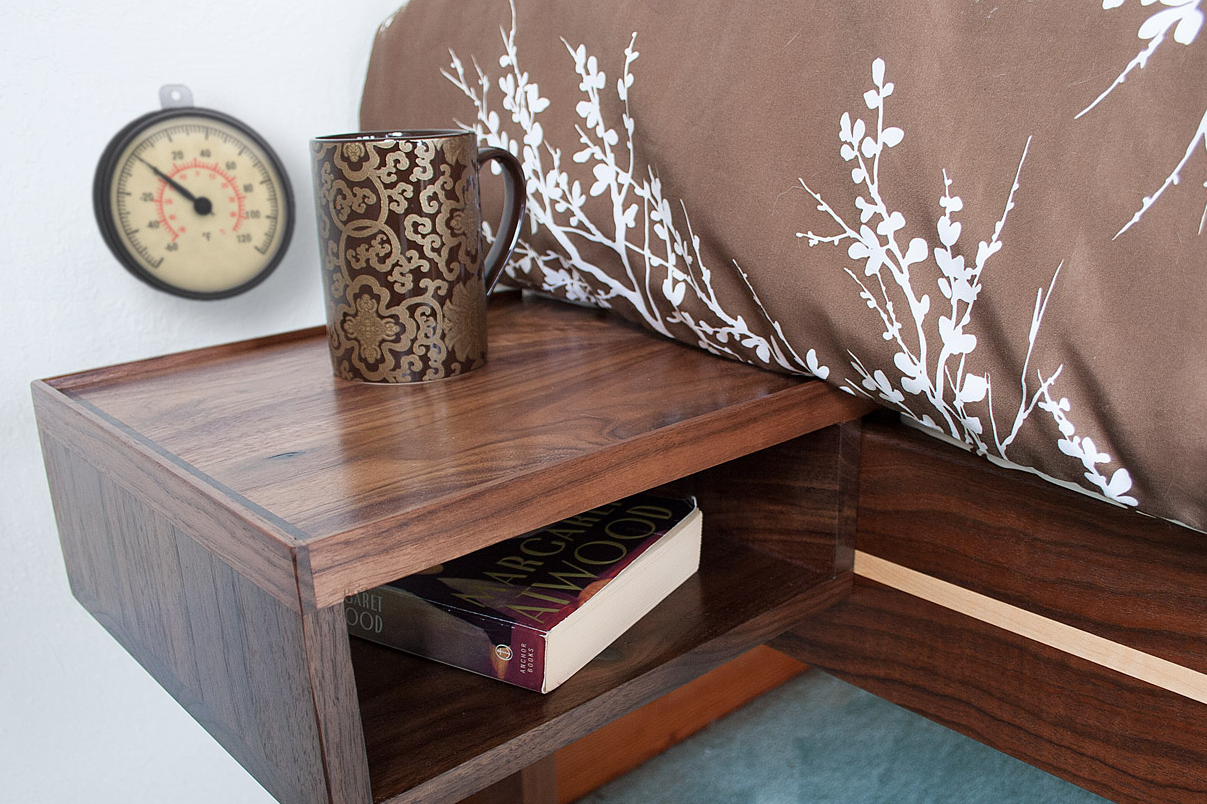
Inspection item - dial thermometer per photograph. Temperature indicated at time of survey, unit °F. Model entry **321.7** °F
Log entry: **0** °F
